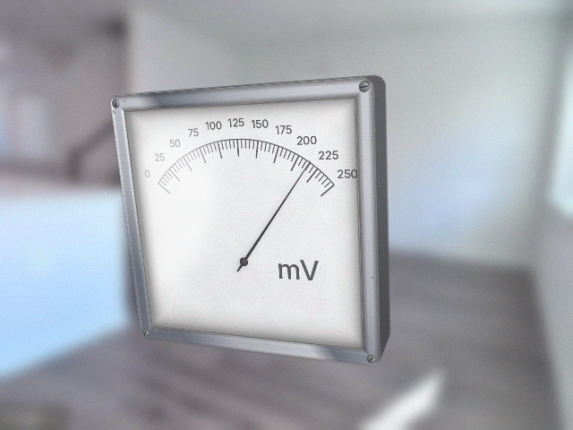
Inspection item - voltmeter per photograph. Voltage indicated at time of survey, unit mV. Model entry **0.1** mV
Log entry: **215** mV
